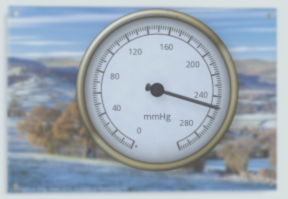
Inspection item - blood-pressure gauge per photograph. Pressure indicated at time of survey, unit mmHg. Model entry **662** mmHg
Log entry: **250** mmHg
